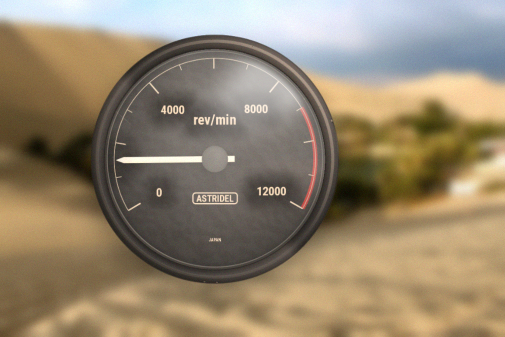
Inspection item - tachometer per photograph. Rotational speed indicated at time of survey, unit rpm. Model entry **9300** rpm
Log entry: **1500** rpm
